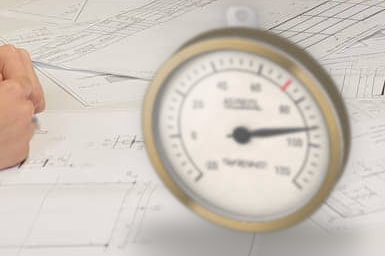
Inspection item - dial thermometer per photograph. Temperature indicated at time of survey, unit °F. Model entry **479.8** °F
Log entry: **92** °F
